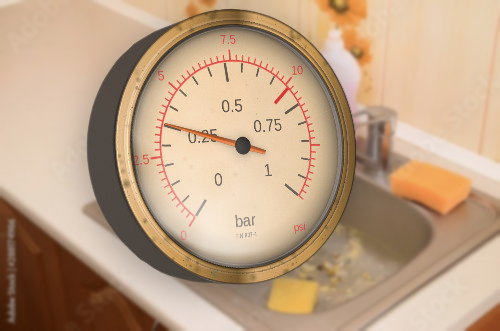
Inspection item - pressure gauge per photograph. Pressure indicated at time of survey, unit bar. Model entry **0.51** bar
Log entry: **0.25** bar
